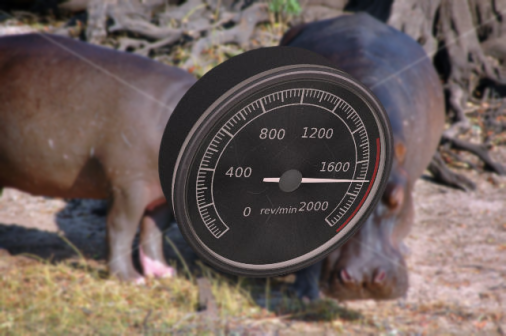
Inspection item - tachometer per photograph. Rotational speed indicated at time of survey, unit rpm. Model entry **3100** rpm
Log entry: **1700** rpm
